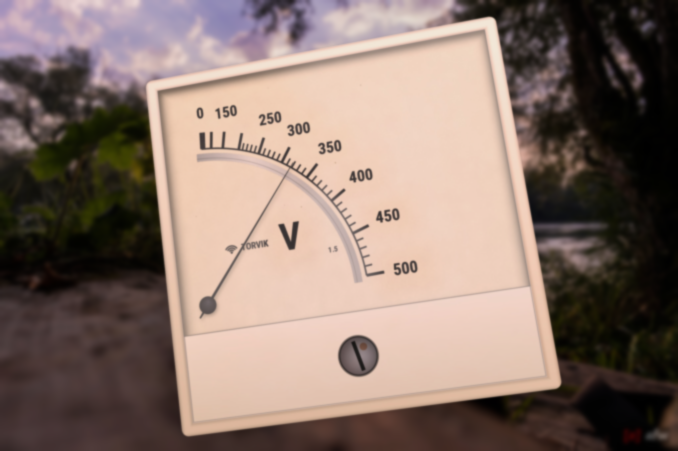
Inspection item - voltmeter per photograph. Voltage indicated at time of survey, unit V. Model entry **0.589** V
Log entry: **320** V
